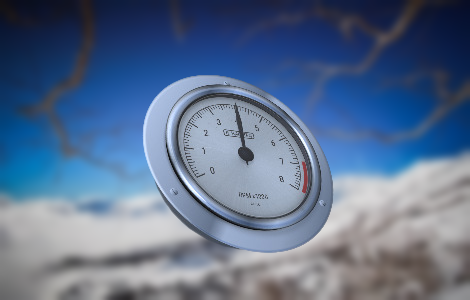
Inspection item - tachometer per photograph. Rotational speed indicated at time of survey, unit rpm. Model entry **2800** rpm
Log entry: **4000** rpm
